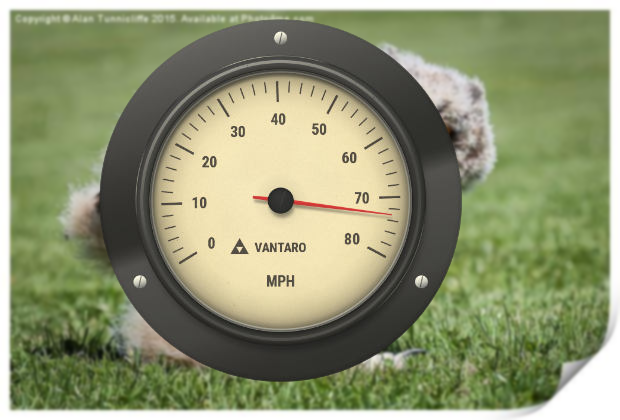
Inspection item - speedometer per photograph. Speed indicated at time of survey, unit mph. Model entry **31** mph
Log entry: **73** mph
